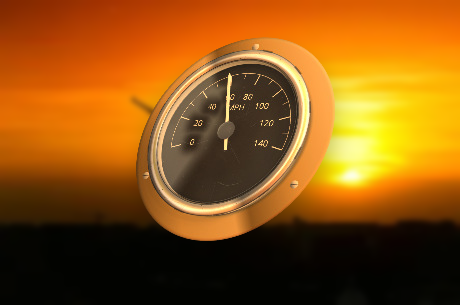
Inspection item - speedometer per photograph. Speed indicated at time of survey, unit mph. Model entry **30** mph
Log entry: **60** mph
